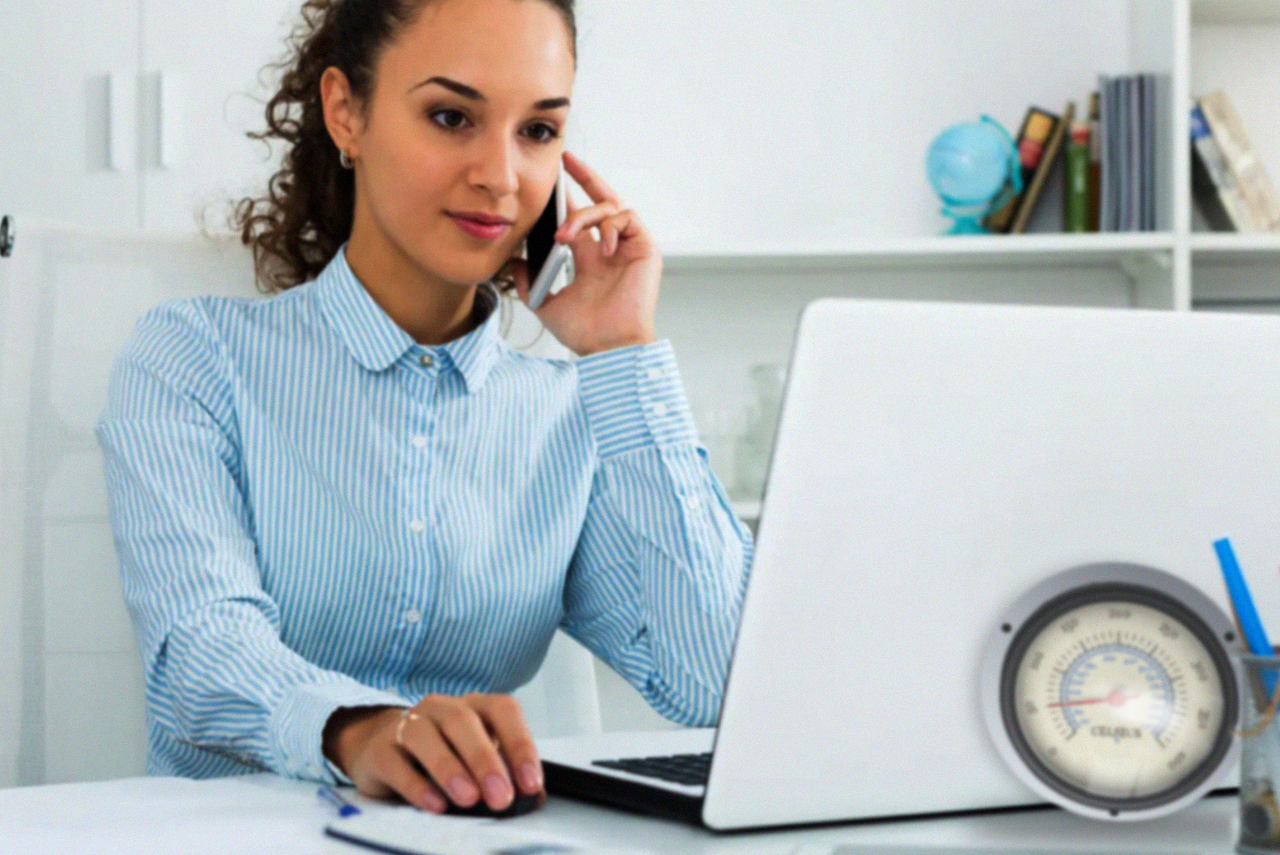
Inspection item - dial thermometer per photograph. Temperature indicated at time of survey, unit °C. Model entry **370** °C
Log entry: **50** °C
